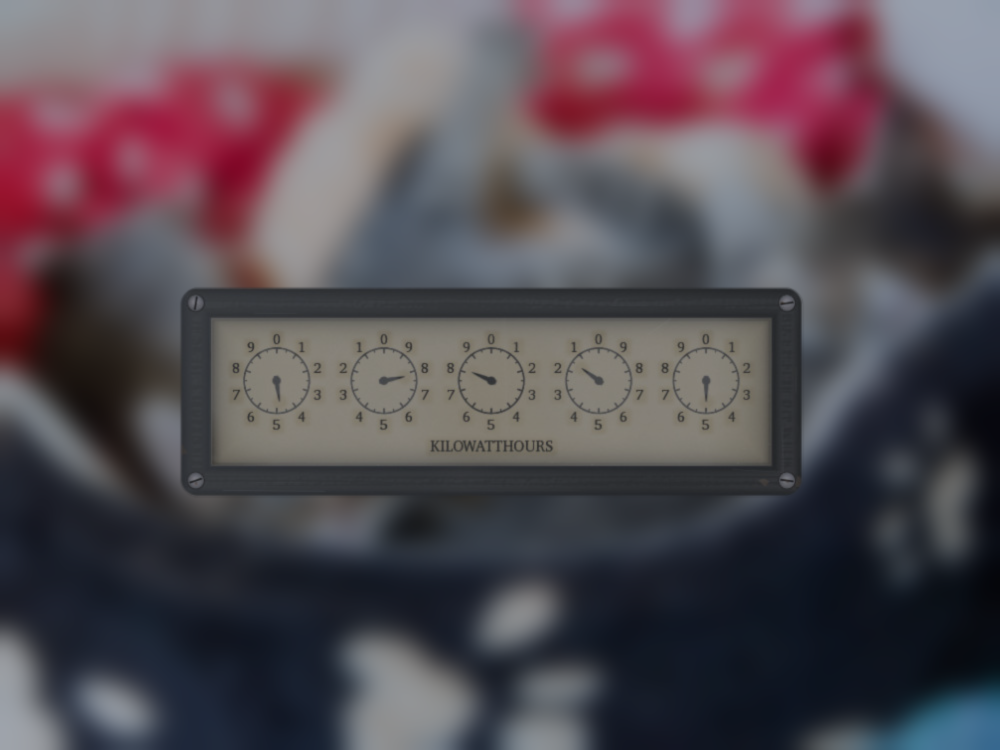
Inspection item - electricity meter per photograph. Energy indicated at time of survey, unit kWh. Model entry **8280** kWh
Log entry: **47815** kWh
